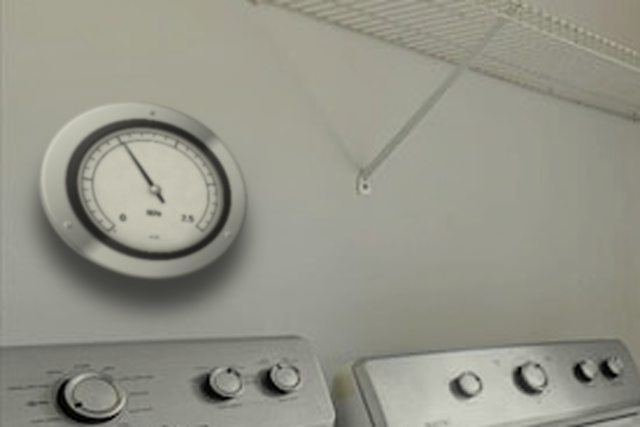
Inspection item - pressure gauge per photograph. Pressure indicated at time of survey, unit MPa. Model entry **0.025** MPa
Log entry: **1** MPa
